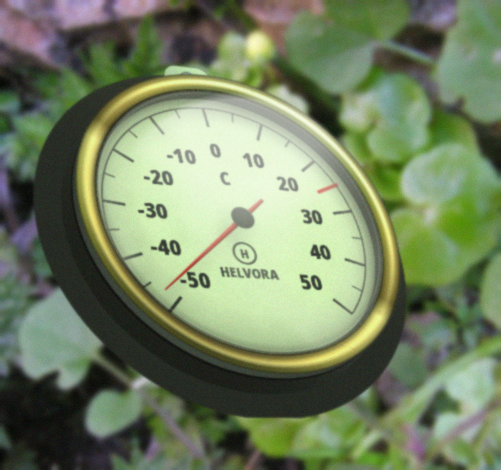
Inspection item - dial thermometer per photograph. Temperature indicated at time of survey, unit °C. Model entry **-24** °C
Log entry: **-47.5** °C
